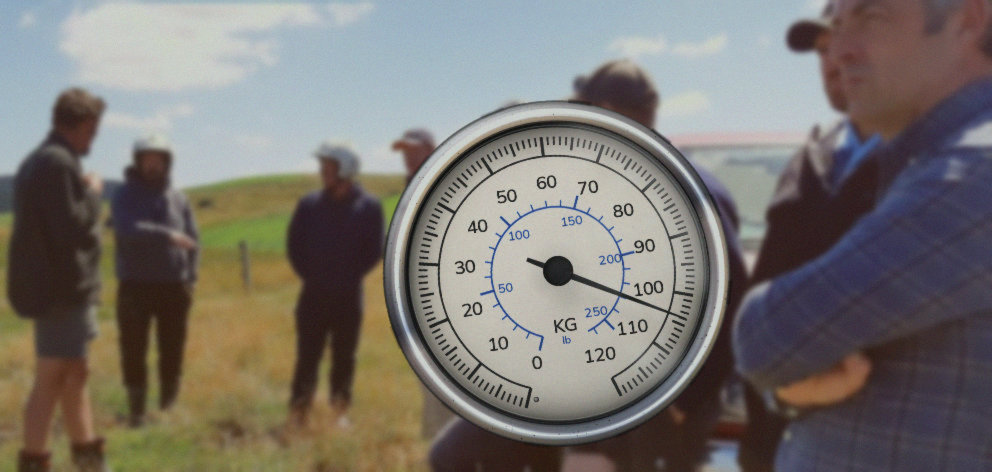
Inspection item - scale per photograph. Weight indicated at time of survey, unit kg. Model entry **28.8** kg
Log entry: **104** kg
